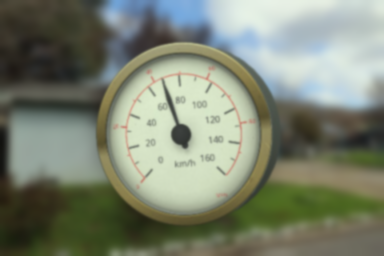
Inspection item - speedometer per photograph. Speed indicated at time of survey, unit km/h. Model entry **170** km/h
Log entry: **70** km/h
